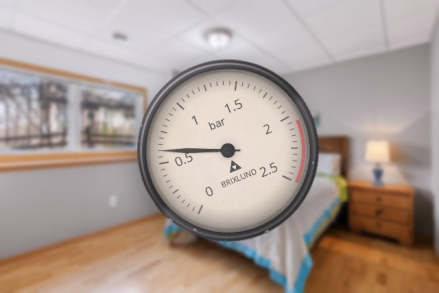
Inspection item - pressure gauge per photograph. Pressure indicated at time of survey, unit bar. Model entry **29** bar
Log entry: **0.6** bar
